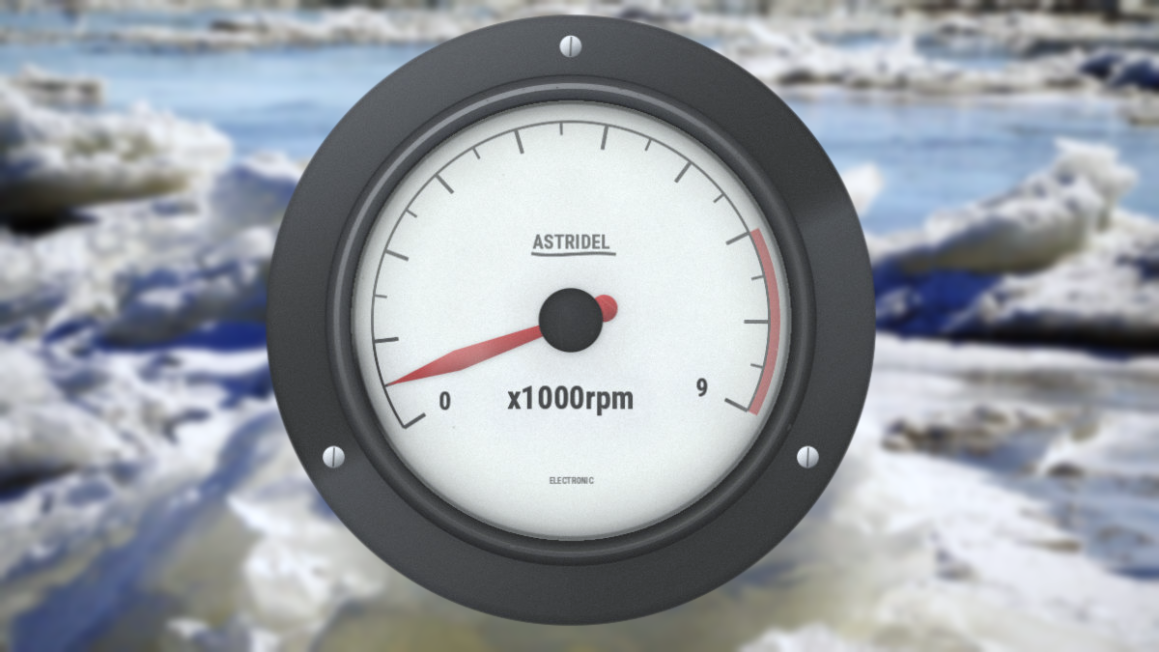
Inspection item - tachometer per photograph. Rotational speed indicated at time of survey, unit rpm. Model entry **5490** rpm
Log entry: **500** rpm
